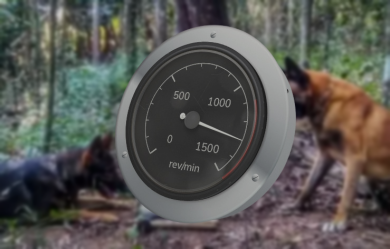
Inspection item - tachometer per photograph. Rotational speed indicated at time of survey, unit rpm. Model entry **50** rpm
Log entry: **1300** rpm
